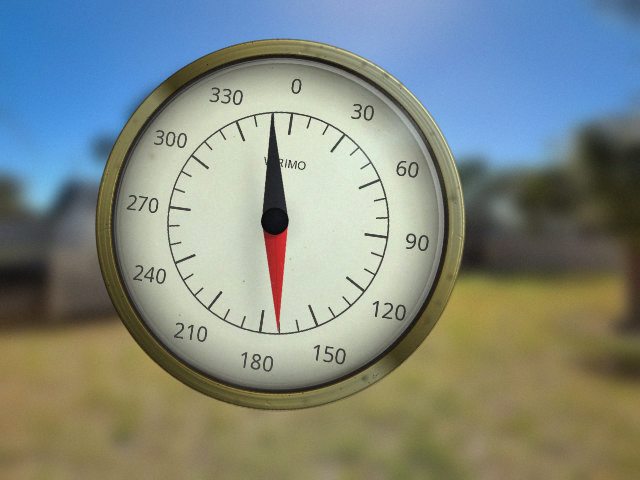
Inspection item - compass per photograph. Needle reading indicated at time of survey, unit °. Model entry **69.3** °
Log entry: **170** °
